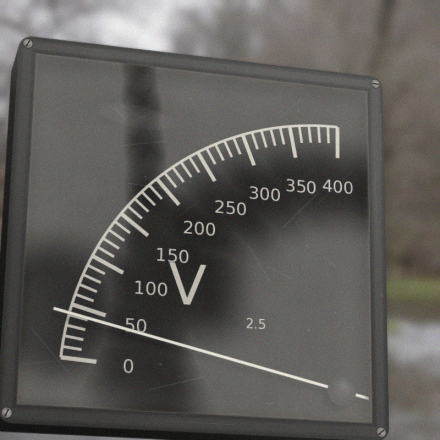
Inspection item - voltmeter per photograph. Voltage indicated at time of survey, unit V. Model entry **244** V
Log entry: **40** V
